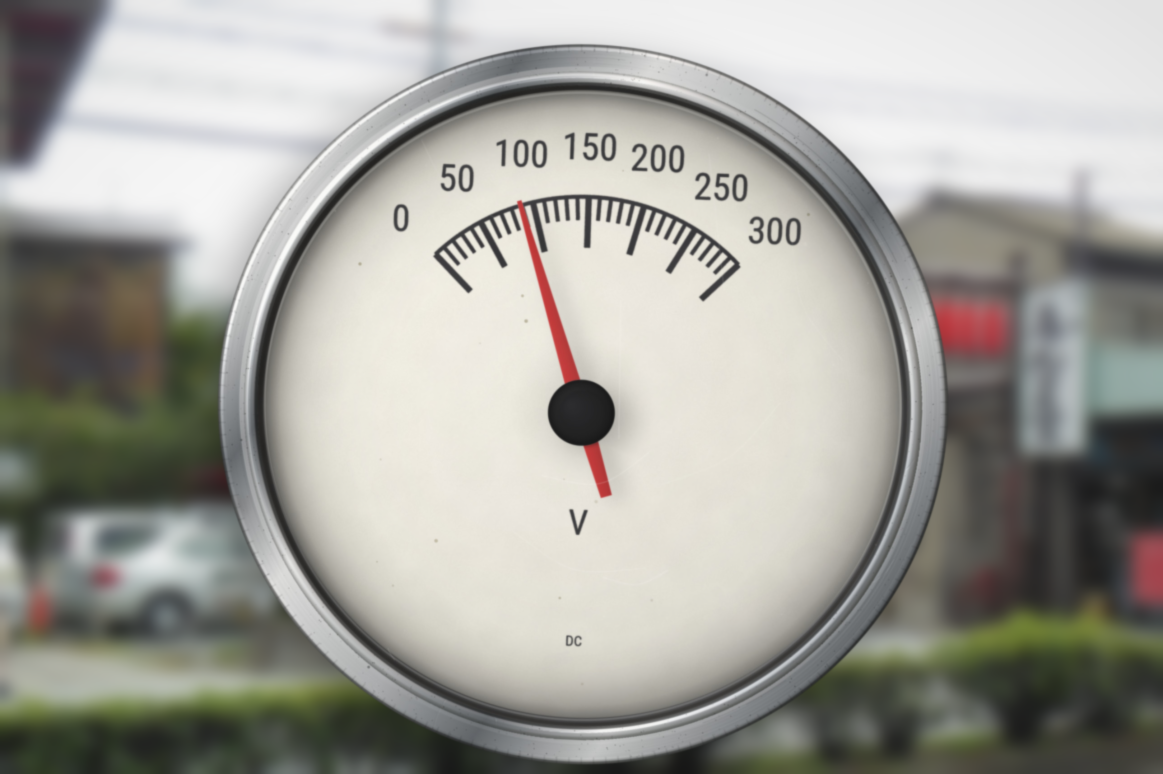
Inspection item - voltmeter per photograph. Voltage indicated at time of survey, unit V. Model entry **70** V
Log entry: **90** V
